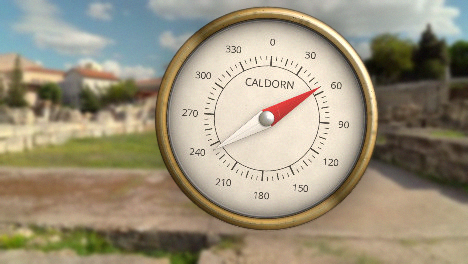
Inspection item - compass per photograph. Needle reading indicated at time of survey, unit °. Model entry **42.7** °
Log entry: **55** °
